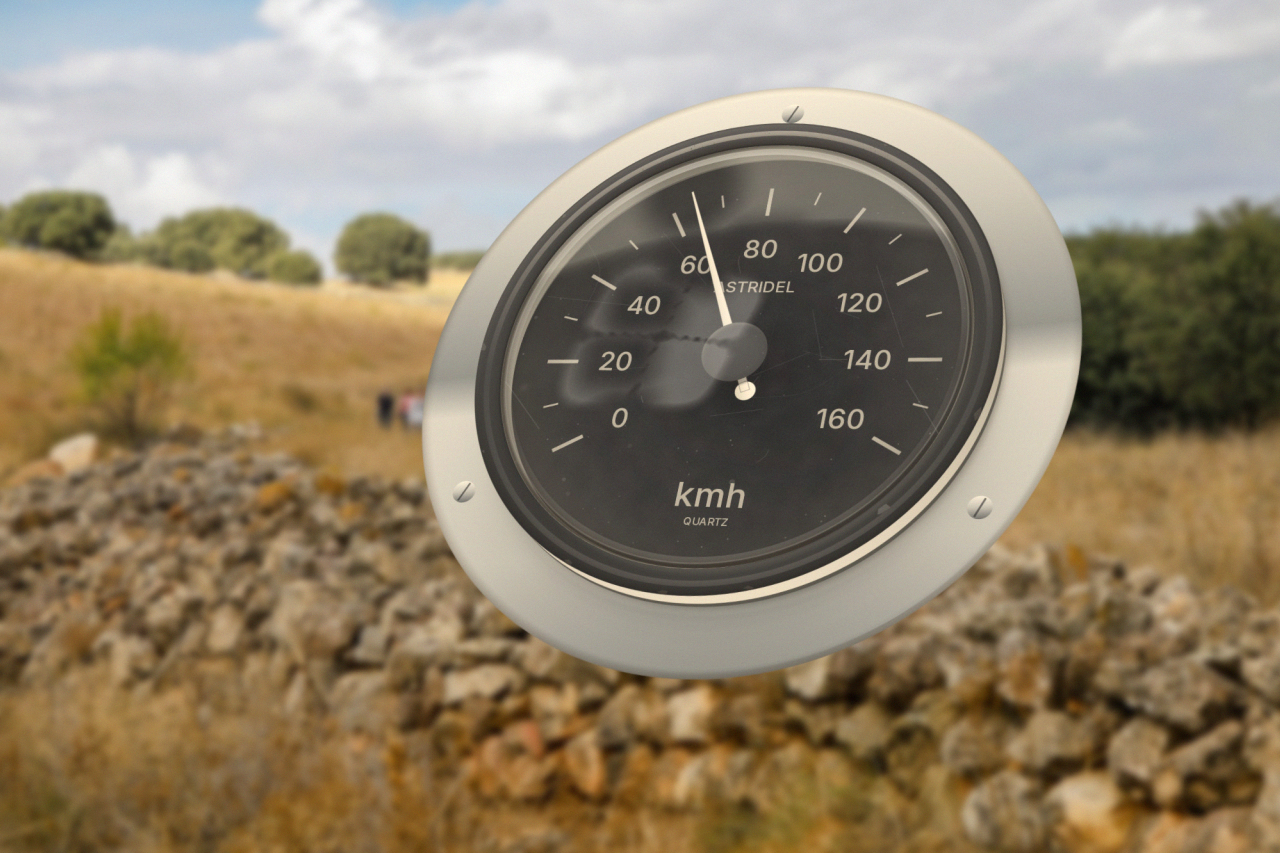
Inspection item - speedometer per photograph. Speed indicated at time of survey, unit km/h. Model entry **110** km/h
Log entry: **65** km/h
